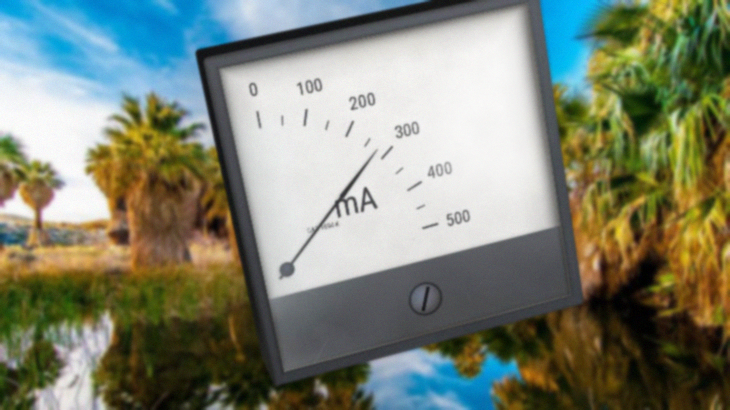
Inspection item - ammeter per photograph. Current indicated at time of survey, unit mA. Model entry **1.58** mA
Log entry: **275** mA
